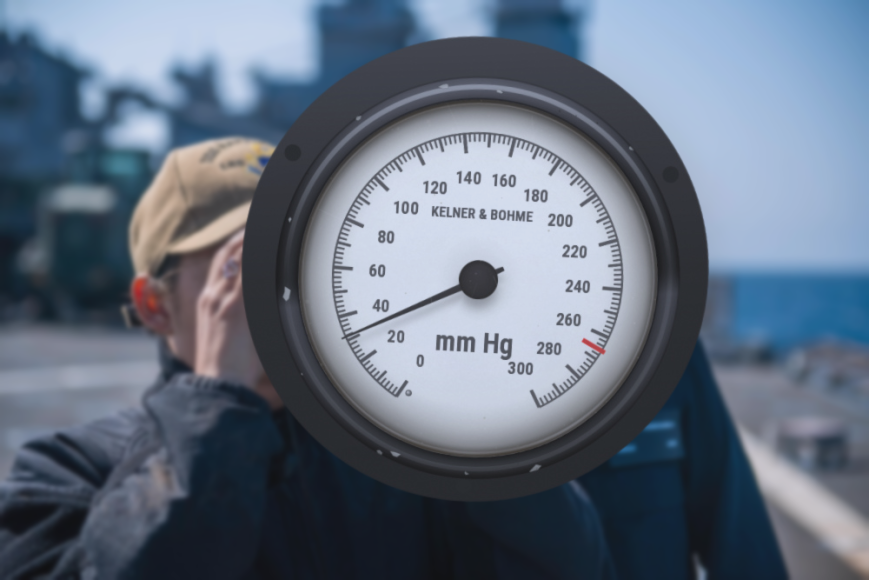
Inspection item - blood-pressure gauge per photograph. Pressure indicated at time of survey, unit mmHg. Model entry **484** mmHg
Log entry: **32** mmHg
